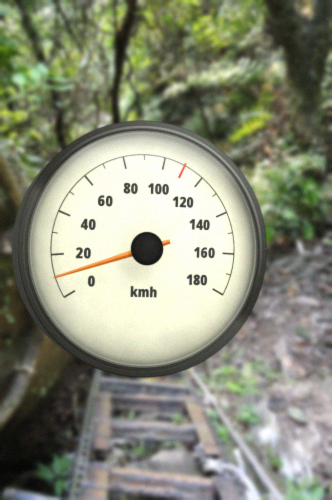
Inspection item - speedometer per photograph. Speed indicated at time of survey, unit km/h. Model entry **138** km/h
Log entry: **10** km/h
